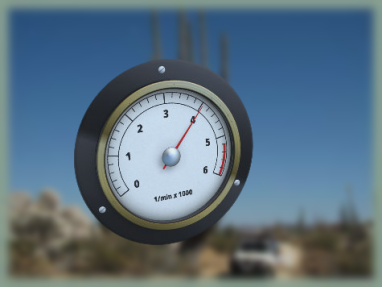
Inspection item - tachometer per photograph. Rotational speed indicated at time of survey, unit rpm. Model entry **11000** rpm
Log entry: **4000** rpm
